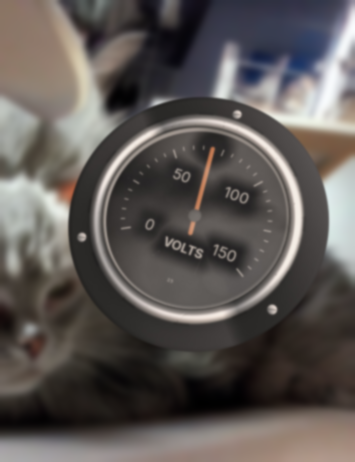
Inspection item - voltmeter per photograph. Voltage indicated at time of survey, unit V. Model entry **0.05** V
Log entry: **70** V
